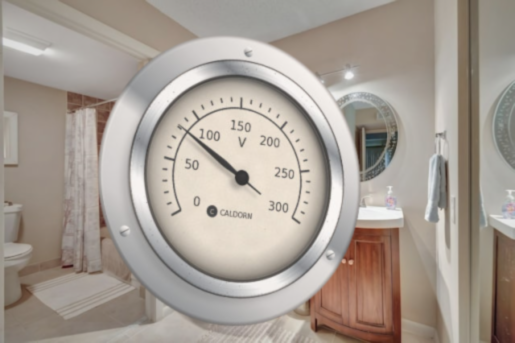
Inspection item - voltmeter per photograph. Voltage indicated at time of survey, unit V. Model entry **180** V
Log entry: **80** V
